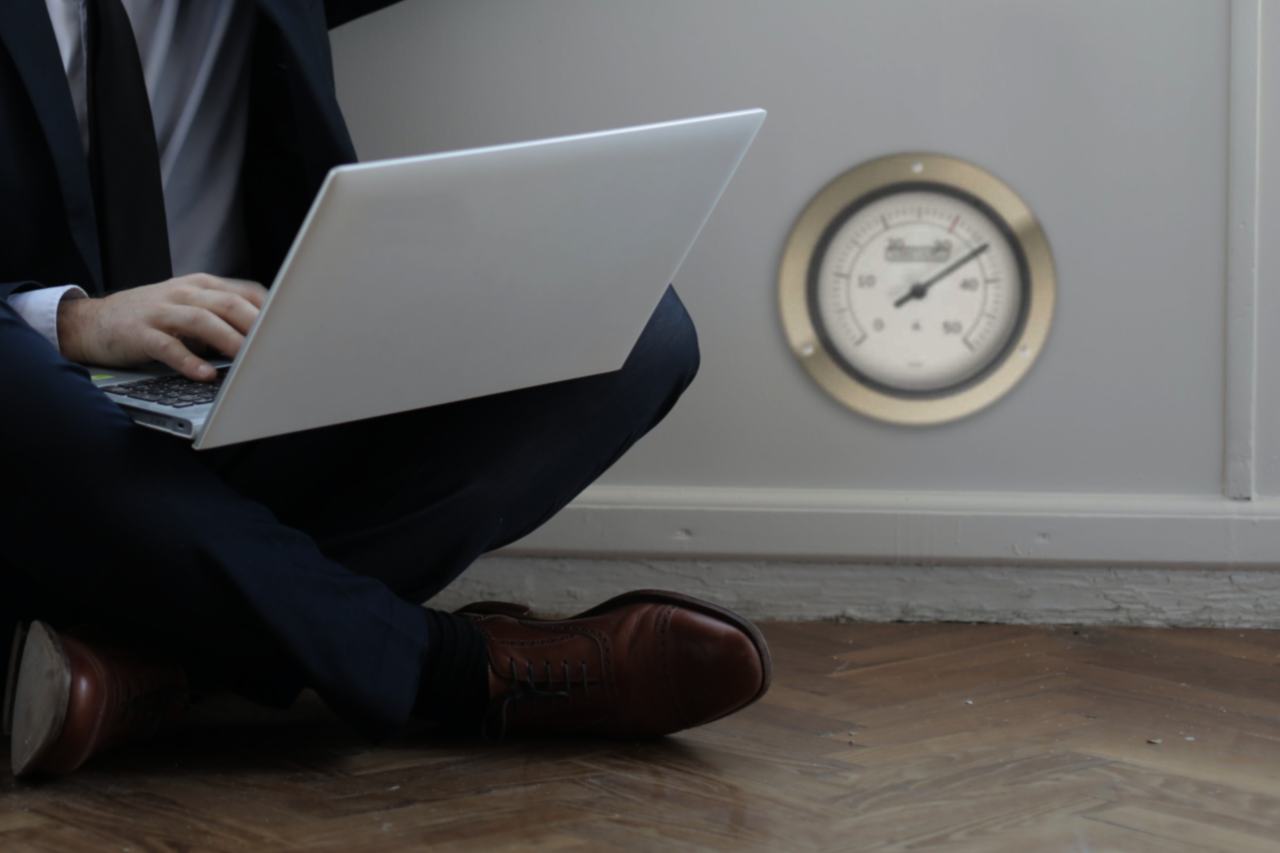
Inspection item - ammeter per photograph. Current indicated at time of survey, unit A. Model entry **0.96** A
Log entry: **35** A
